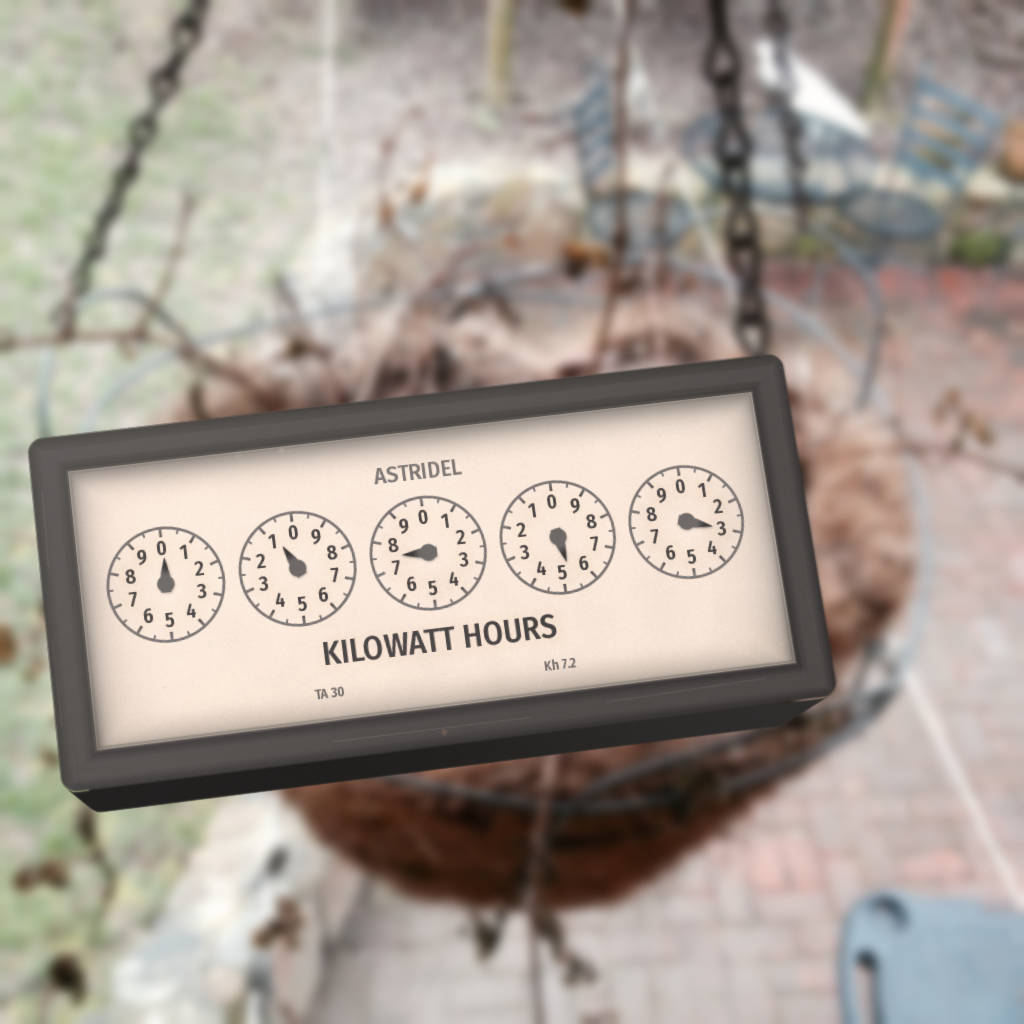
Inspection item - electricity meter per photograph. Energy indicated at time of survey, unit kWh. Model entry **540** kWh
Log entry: **753** kWh
